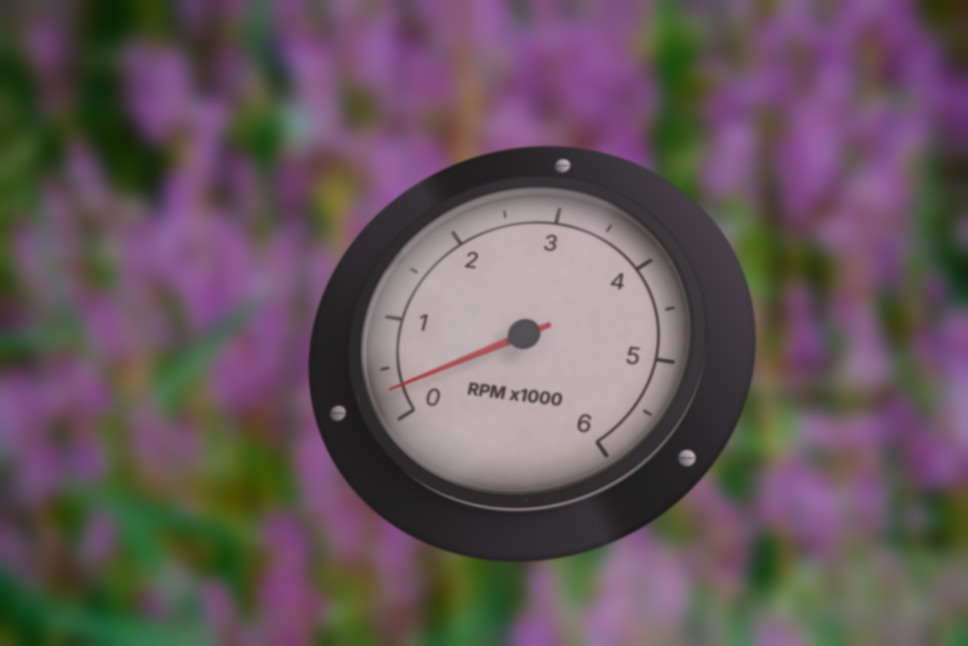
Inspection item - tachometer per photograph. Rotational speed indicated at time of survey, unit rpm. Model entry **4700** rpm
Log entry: **250** rpm
